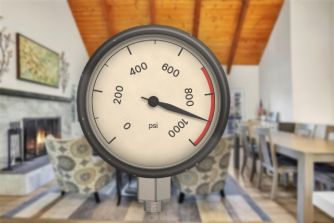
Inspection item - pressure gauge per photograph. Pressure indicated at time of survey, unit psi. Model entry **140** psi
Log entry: **900** psi
